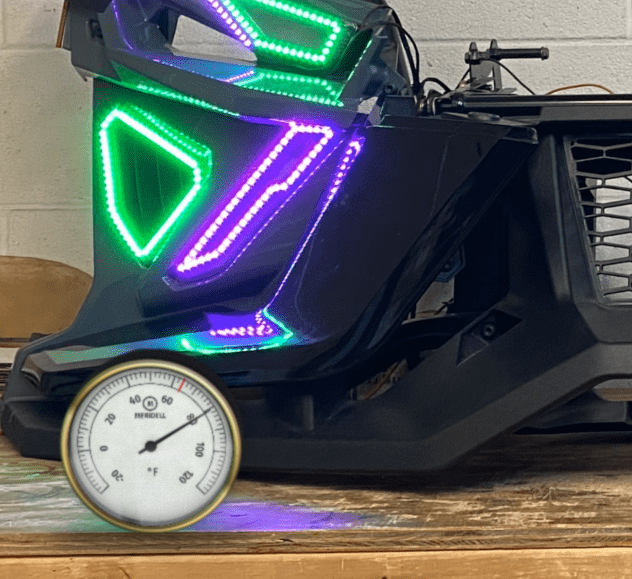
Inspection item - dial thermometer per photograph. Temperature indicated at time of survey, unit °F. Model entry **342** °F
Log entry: **80** °F
